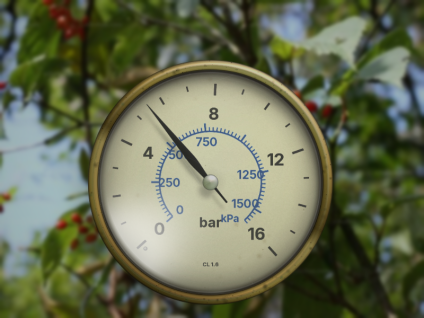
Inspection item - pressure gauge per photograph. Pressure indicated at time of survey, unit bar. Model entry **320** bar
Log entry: **5.5** bar
